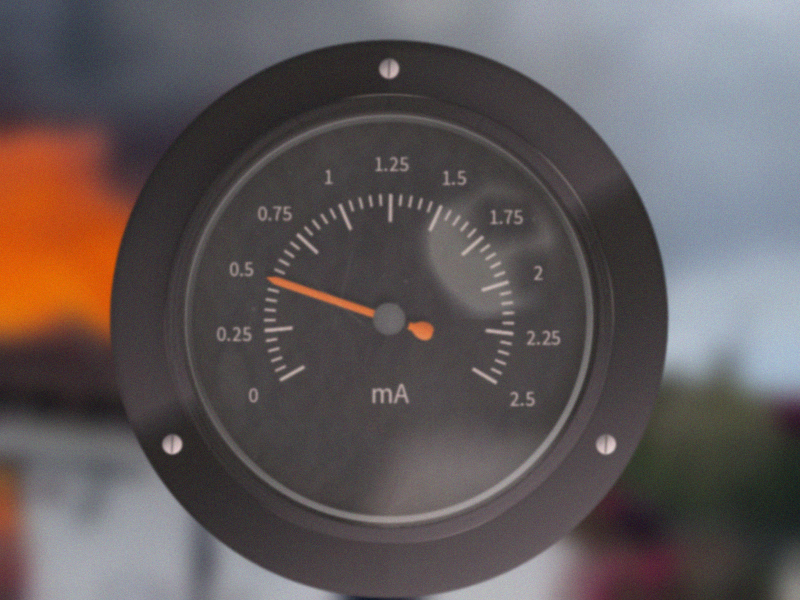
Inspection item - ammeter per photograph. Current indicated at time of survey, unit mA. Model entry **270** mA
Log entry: **0.5** mA
